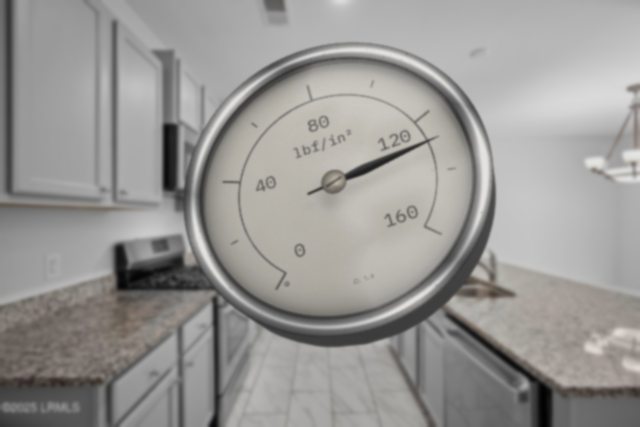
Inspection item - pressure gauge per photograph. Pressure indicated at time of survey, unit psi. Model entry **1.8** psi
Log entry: **130** psi
